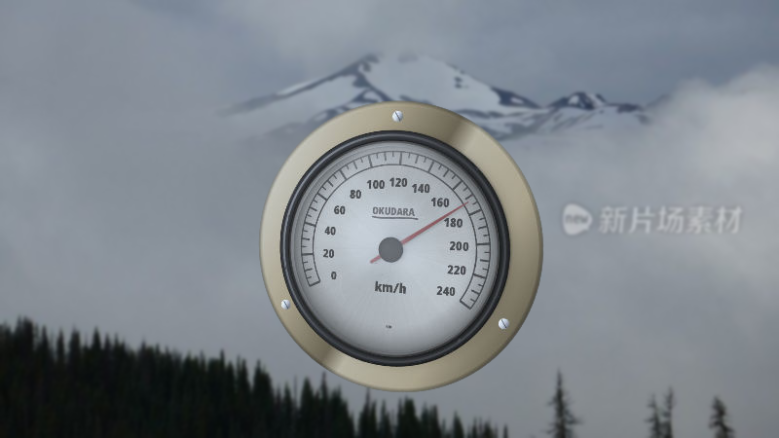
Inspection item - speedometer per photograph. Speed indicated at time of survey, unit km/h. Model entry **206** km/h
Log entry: **172.5** km/h
